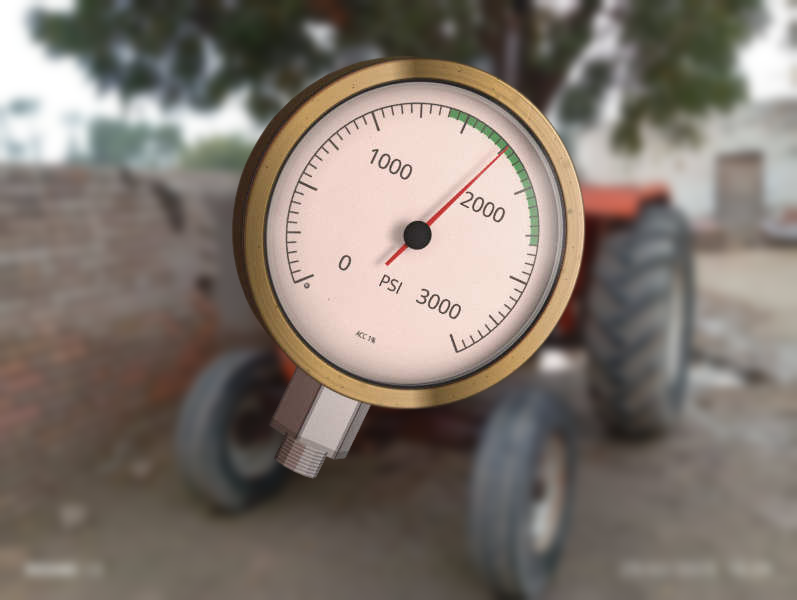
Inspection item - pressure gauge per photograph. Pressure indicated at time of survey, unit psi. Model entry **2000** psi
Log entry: **1750** psi
